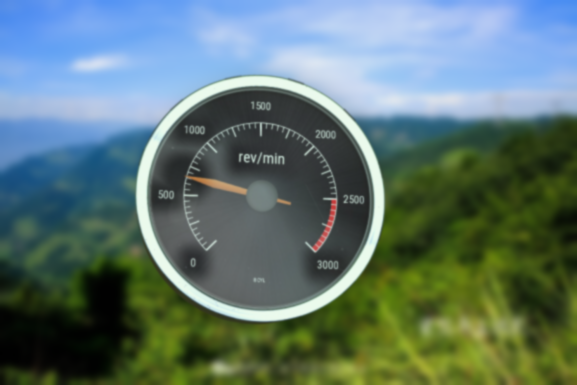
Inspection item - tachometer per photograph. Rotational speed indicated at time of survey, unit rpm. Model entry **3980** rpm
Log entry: **650** rpm
